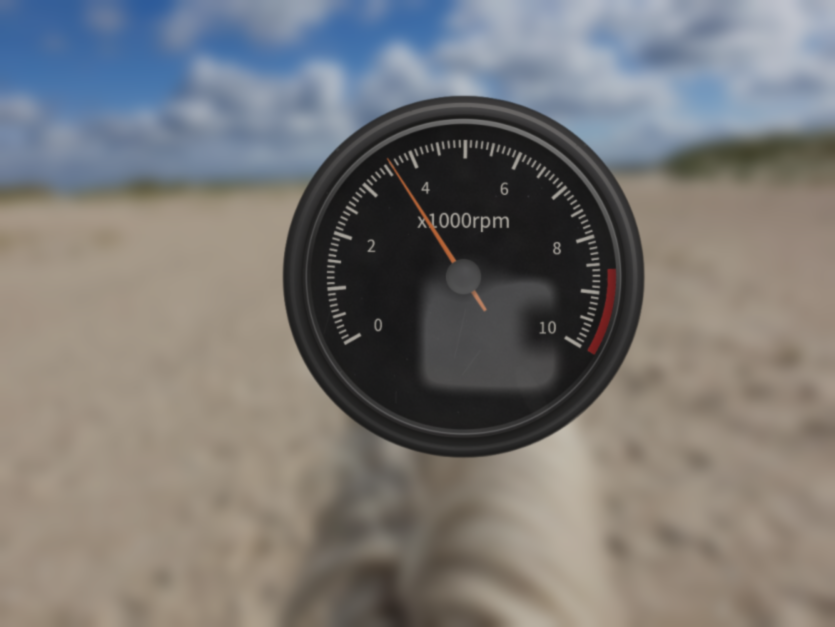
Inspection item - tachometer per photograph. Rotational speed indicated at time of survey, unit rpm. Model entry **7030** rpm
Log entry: **3600** rpm
